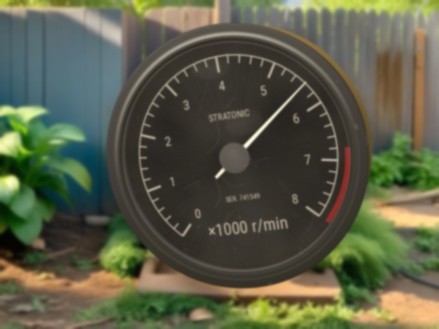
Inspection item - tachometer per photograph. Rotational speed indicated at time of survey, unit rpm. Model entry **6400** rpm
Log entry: **5600** rpm
